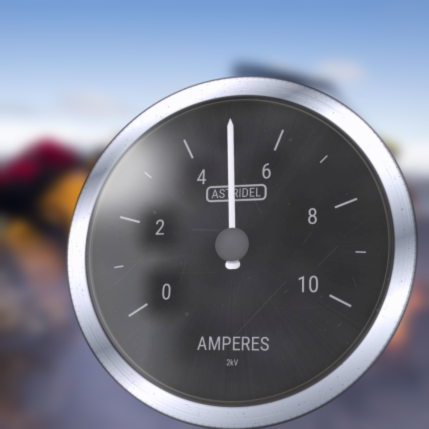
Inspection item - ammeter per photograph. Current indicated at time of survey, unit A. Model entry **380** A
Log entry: **5** A
